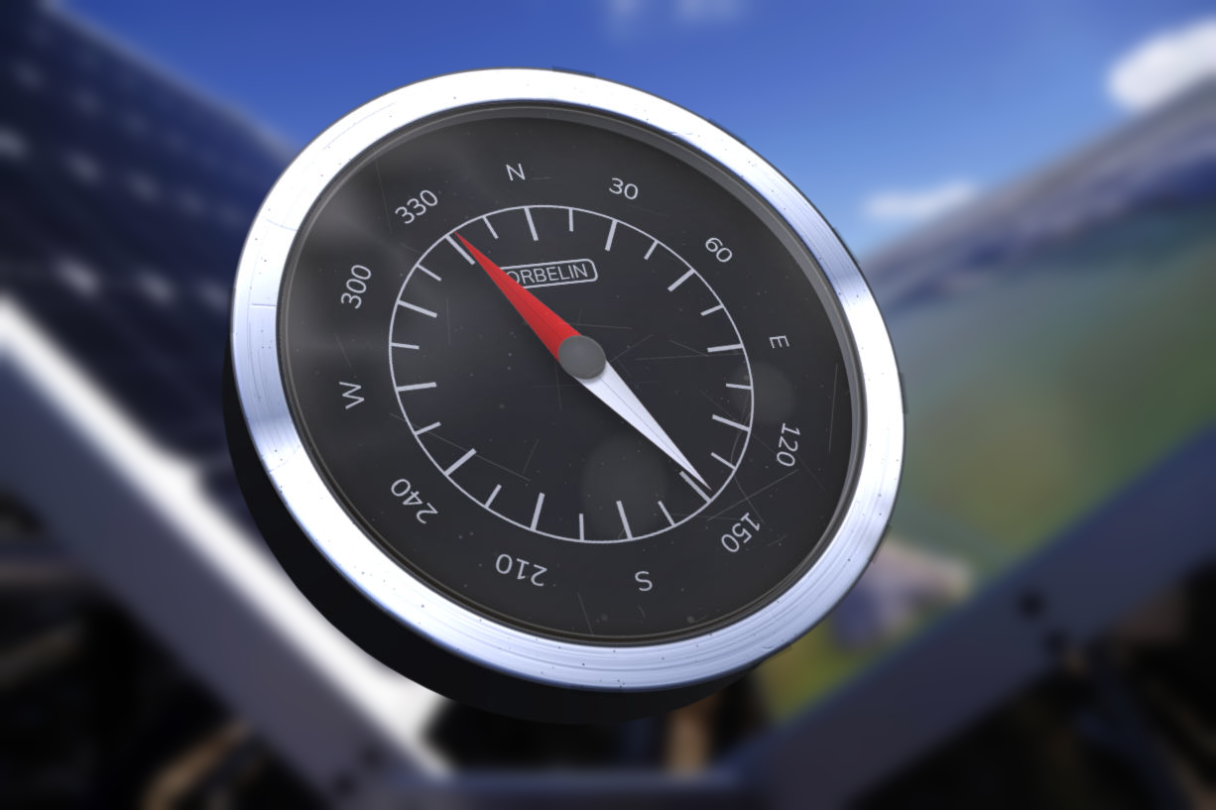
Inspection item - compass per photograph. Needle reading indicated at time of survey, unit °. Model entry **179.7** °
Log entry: **330** °
